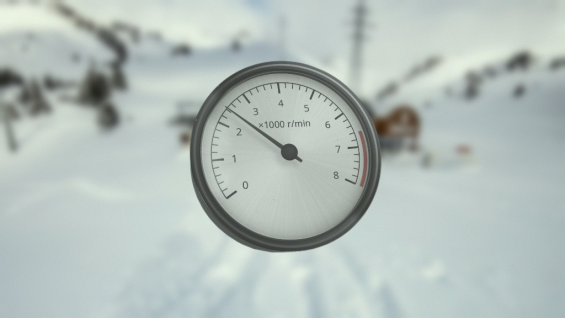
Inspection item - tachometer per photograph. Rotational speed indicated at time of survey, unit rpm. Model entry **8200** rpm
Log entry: **2400** rpm
